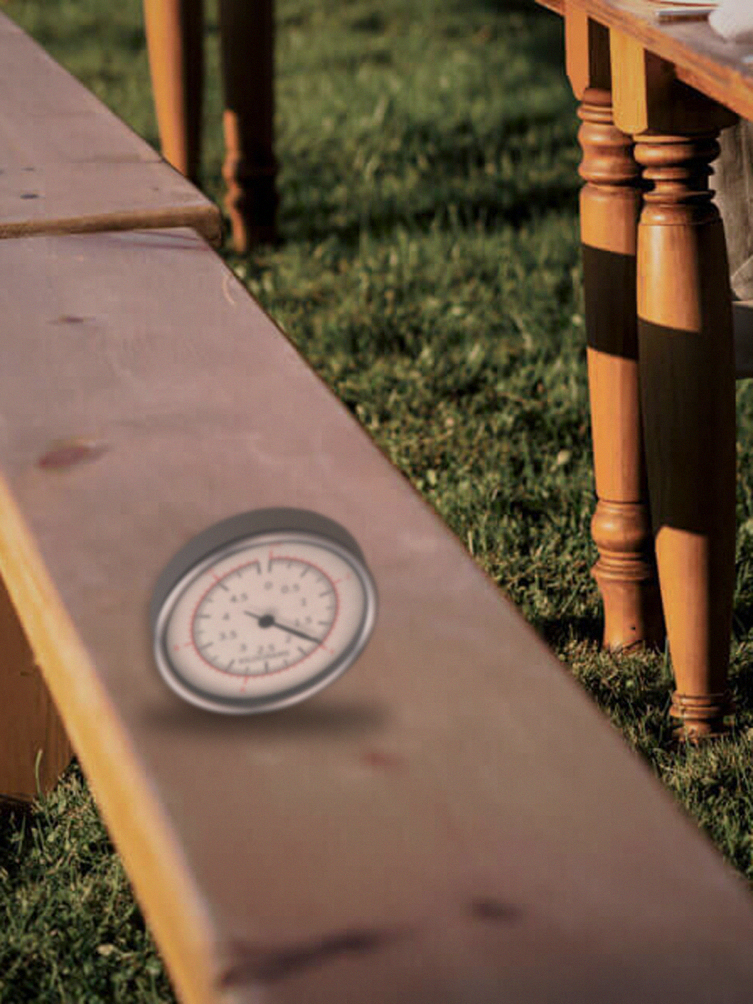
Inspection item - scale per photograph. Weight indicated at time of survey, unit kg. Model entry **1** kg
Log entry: **1.75** kg
